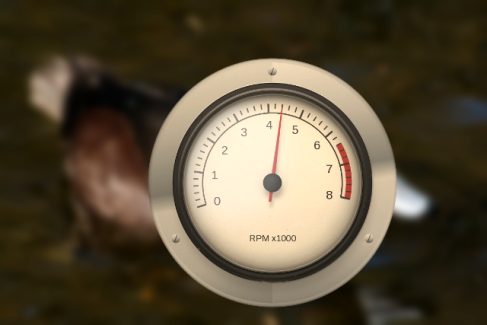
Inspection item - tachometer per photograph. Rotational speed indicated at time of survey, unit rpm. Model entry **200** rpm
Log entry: **4400** rpm
